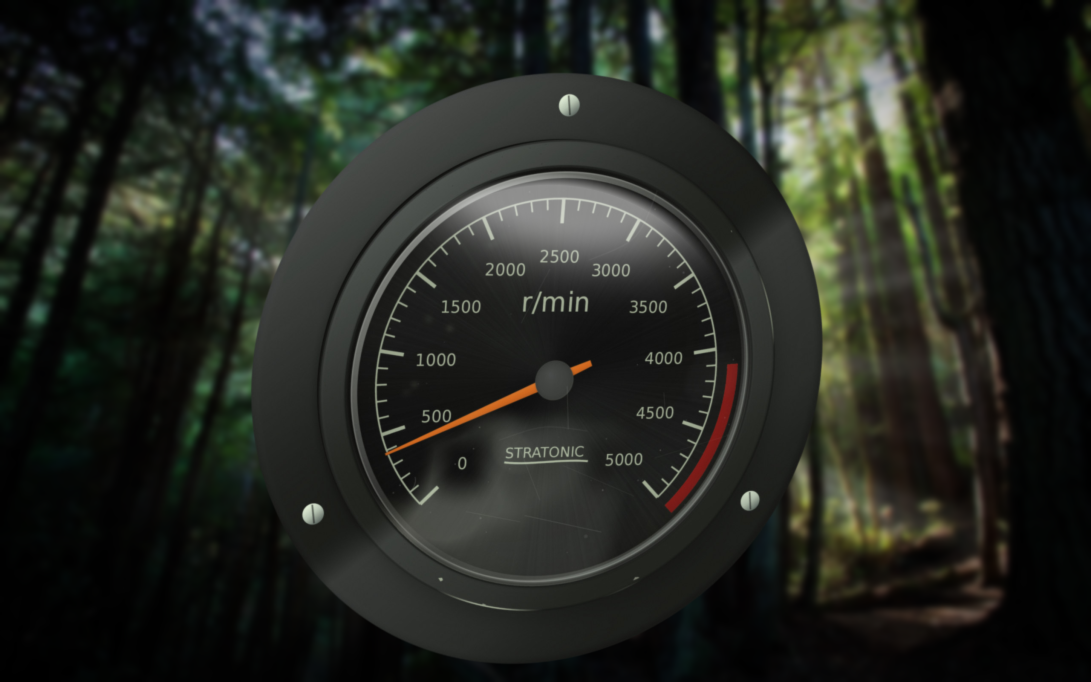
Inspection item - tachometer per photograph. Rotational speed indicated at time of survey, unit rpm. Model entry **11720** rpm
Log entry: **400** rpm
